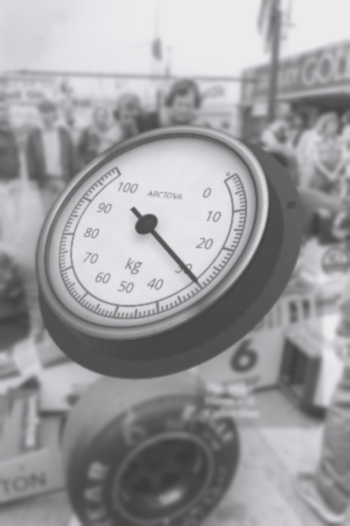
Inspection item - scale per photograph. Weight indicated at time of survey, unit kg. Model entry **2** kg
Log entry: **30** kg
